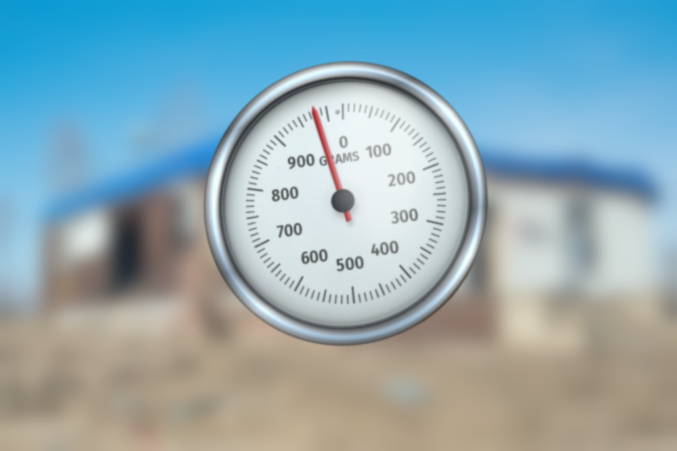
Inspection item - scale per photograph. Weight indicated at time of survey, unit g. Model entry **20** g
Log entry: **980** g
